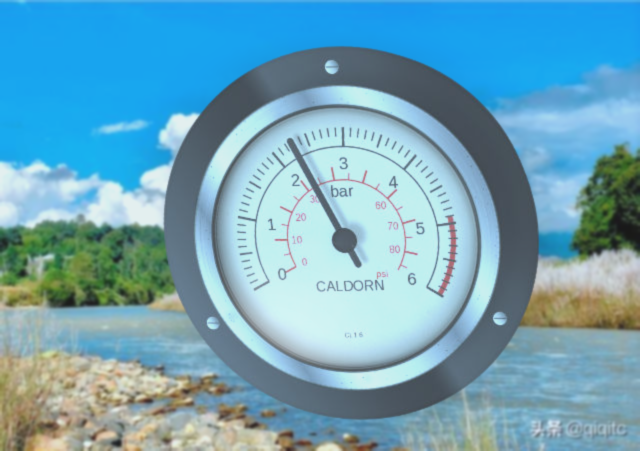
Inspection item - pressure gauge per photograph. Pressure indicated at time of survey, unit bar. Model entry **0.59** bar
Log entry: **2.3** bar
